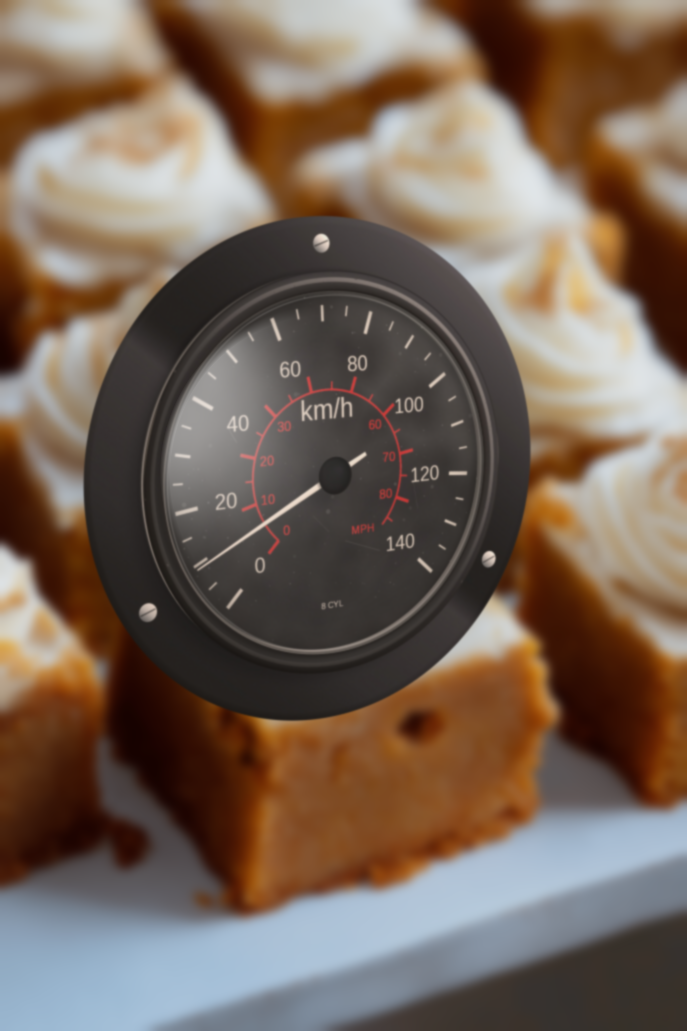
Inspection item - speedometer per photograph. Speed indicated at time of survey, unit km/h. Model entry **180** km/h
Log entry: **10** km/h
